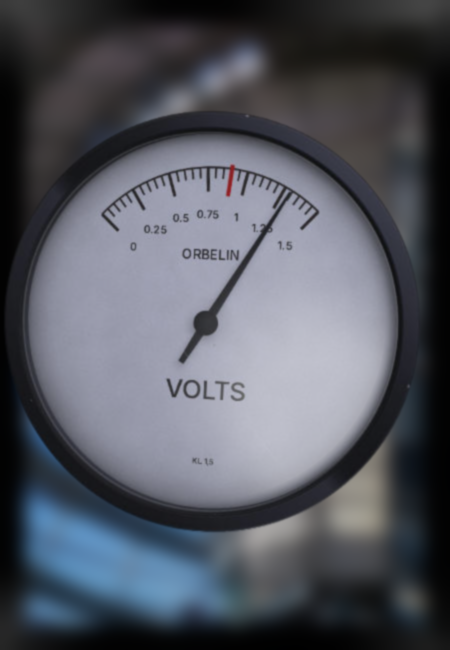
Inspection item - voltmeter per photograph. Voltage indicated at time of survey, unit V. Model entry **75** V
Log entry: **1.3** V
